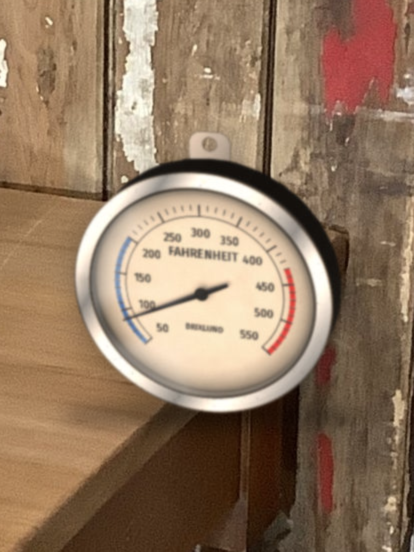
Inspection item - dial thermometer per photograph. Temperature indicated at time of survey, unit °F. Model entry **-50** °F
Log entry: **90** °F
